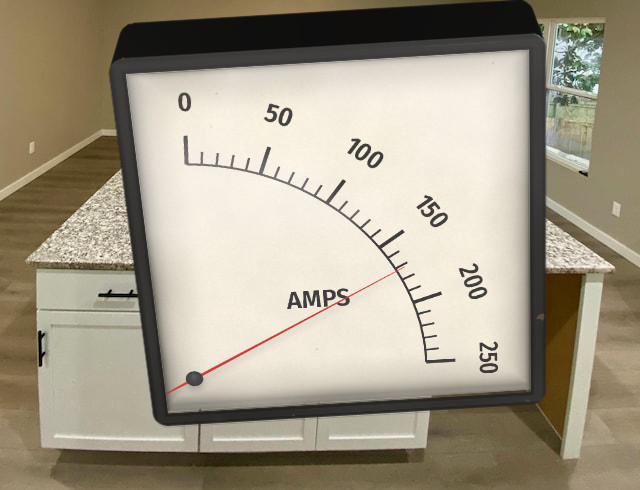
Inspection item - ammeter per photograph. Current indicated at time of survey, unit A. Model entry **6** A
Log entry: **170** A
